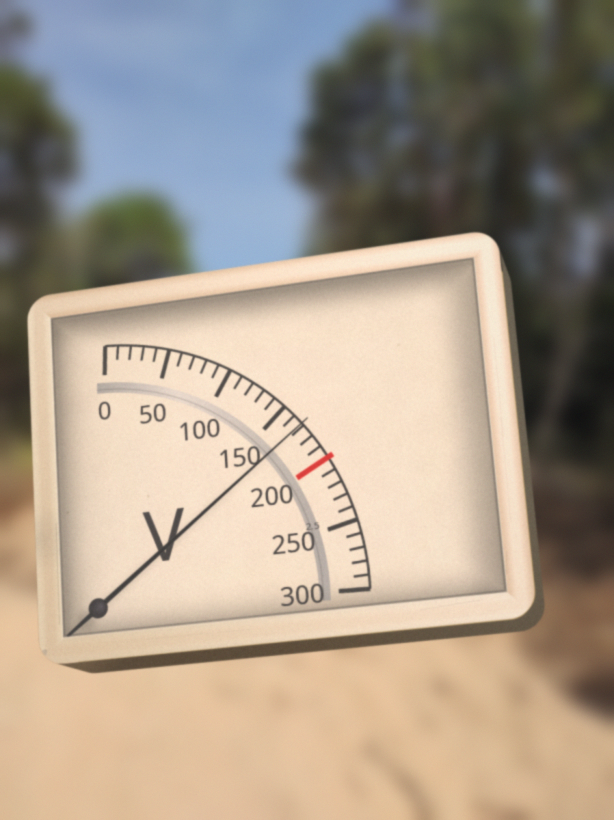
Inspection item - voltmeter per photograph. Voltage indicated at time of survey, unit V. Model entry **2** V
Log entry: **170** V
